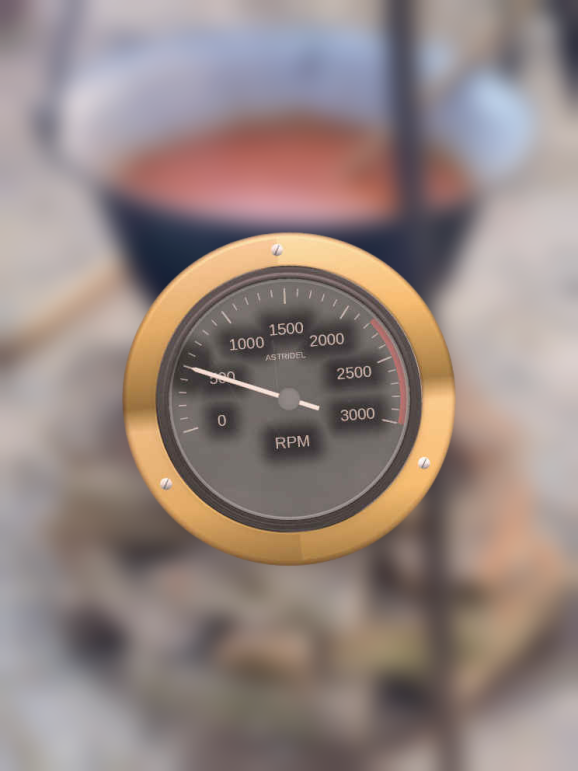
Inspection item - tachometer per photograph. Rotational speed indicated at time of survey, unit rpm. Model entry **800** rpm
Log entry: **500** rpm
